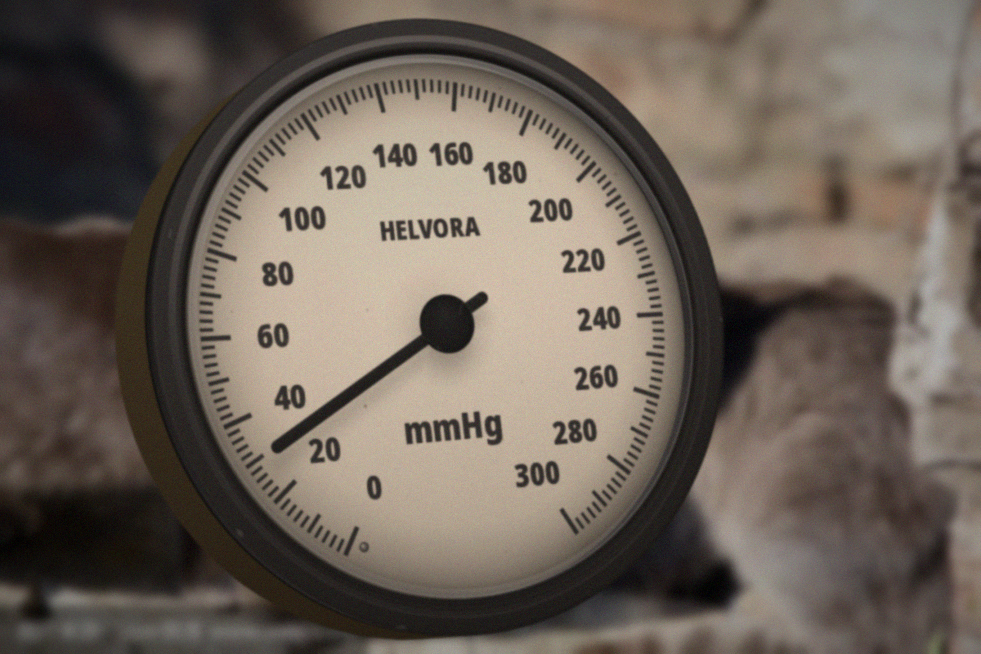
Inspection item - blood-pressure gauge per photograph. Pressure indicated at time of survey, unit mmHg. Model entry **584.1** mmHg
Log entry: **30** mmHg
